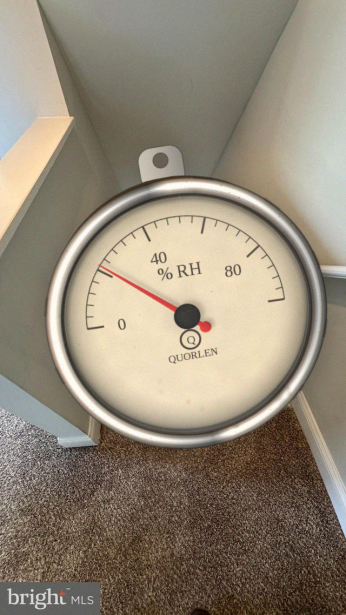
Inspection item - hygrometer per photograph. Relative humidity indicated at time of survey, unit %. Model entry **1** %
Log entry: **22** %
